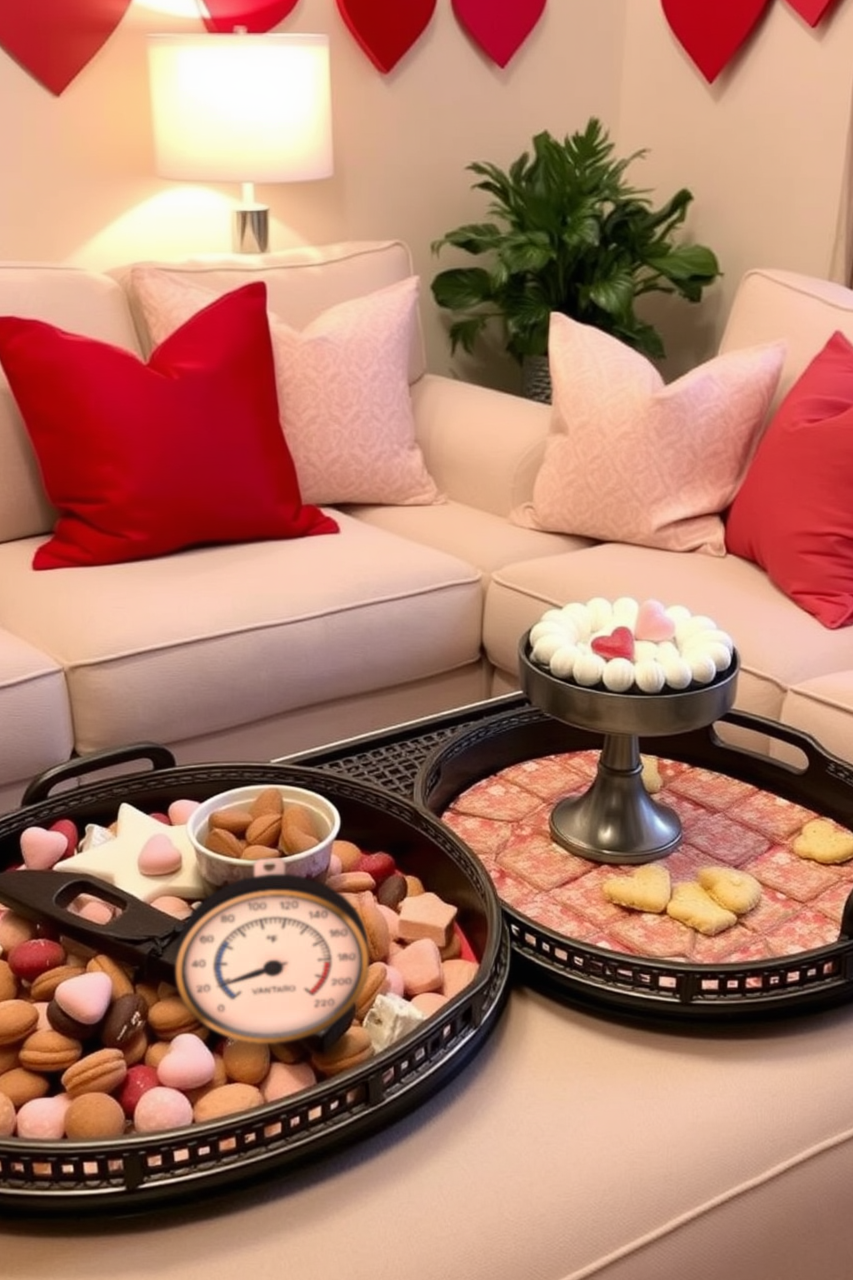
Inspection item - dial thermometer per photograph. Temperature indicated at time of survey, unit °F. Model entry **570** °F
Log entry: **20** °F
